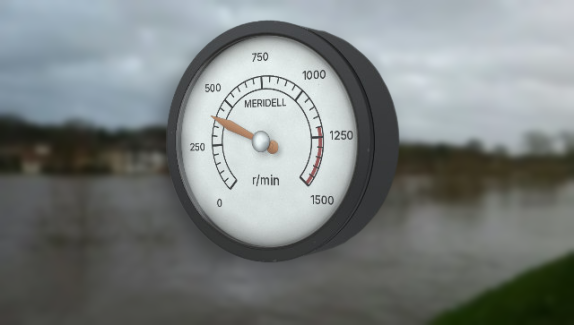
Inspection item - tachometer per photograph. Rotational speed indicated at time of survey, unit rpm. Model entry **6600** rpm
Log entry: **400** rpm
